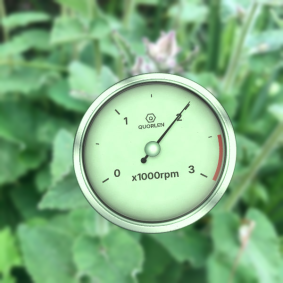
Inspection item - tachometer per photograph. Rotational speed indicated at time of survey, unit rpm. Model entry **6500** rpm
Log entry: **2000** rpm
